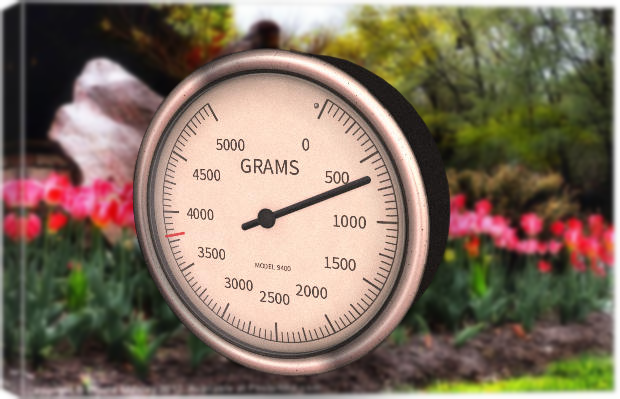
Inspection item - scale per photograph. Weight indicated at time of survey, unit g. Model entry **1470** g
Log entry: **650** g
